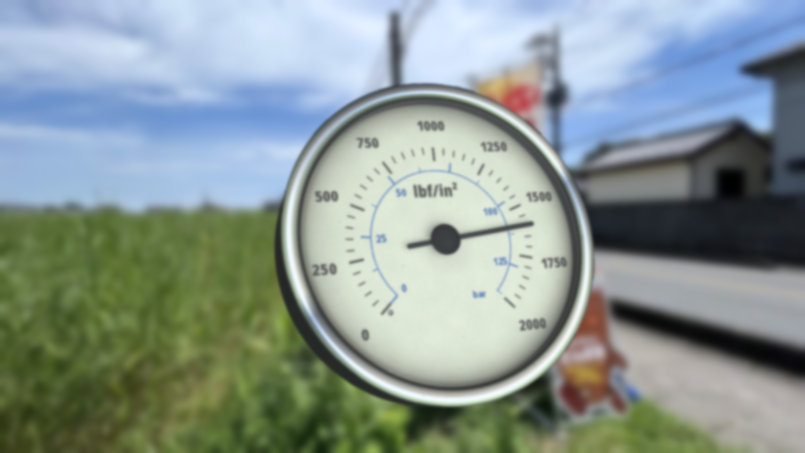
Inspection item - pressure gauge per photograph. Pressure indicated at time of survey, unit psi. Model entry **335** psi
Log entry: **1600** psi
